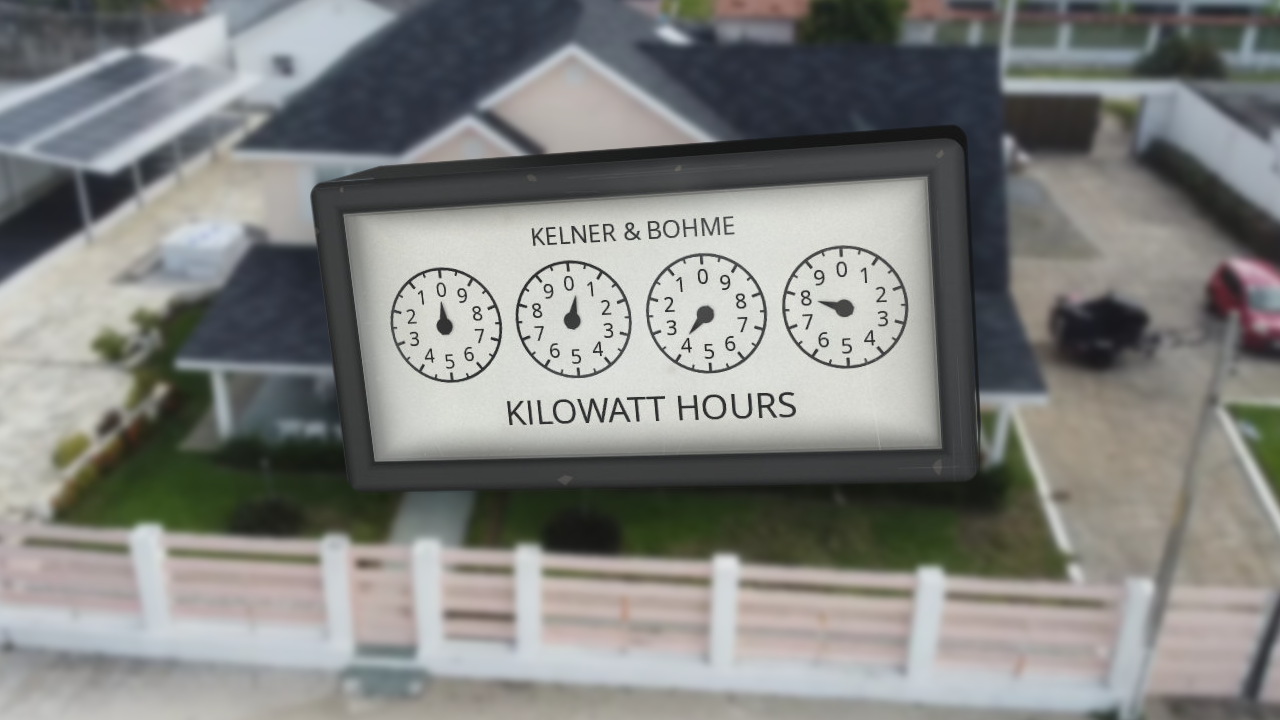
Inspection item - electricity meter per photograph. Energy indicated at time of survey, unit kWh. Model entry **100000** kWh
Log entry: **38** kWh
